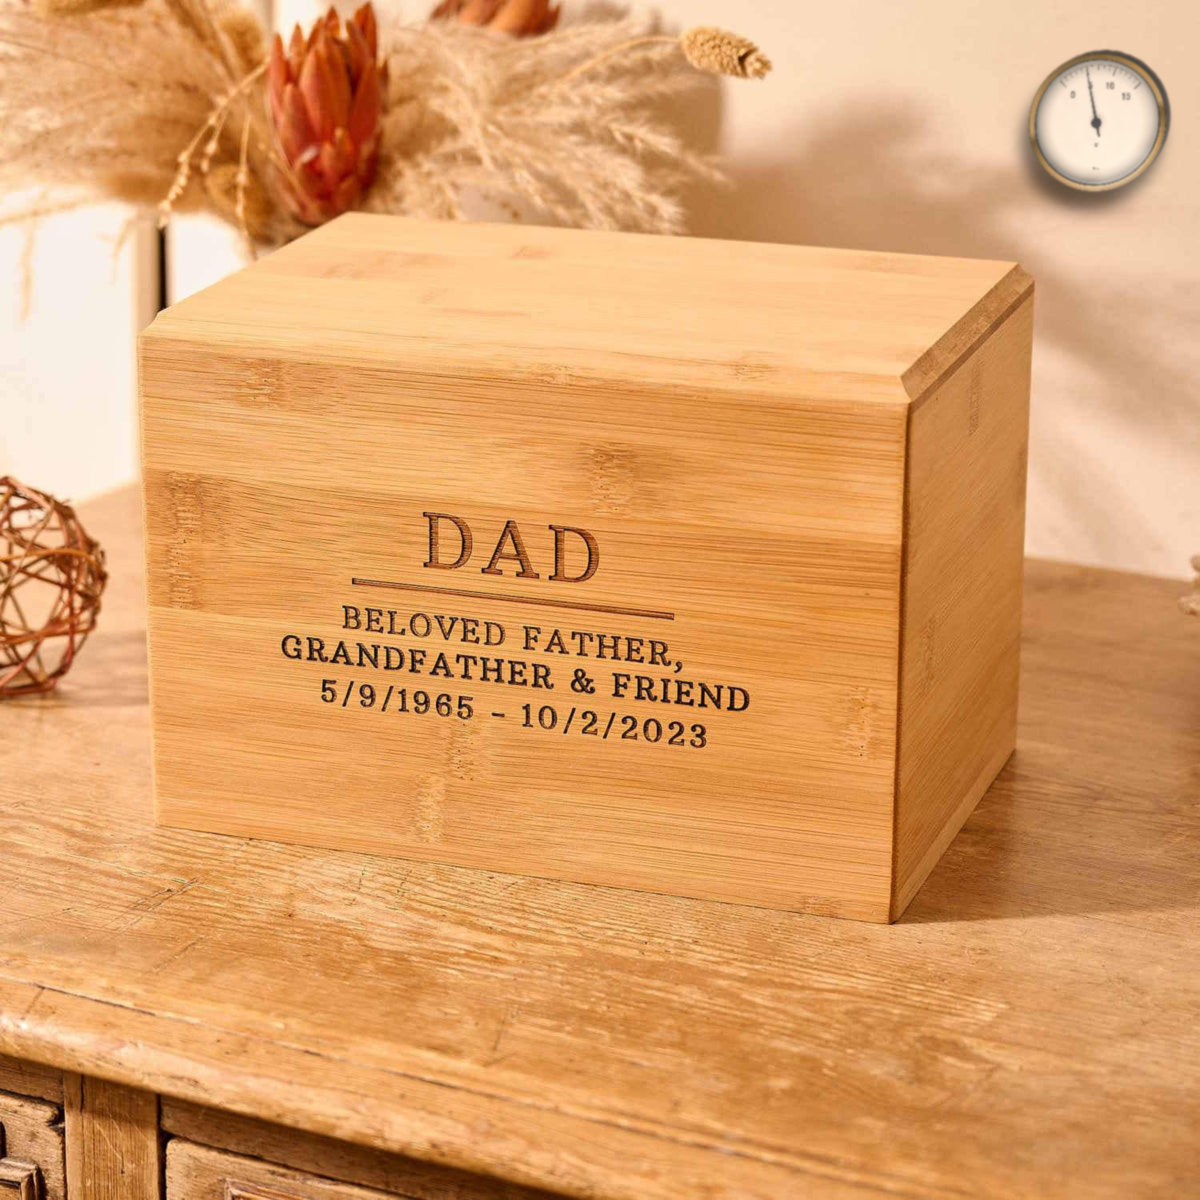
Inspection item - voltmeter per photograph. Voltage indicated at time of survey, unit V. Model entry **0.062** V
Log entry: **5** V
